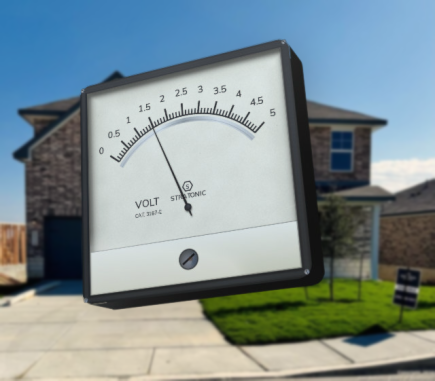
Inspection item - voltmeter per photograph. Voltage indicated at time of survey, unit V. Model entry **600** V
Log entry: **1.5** V
